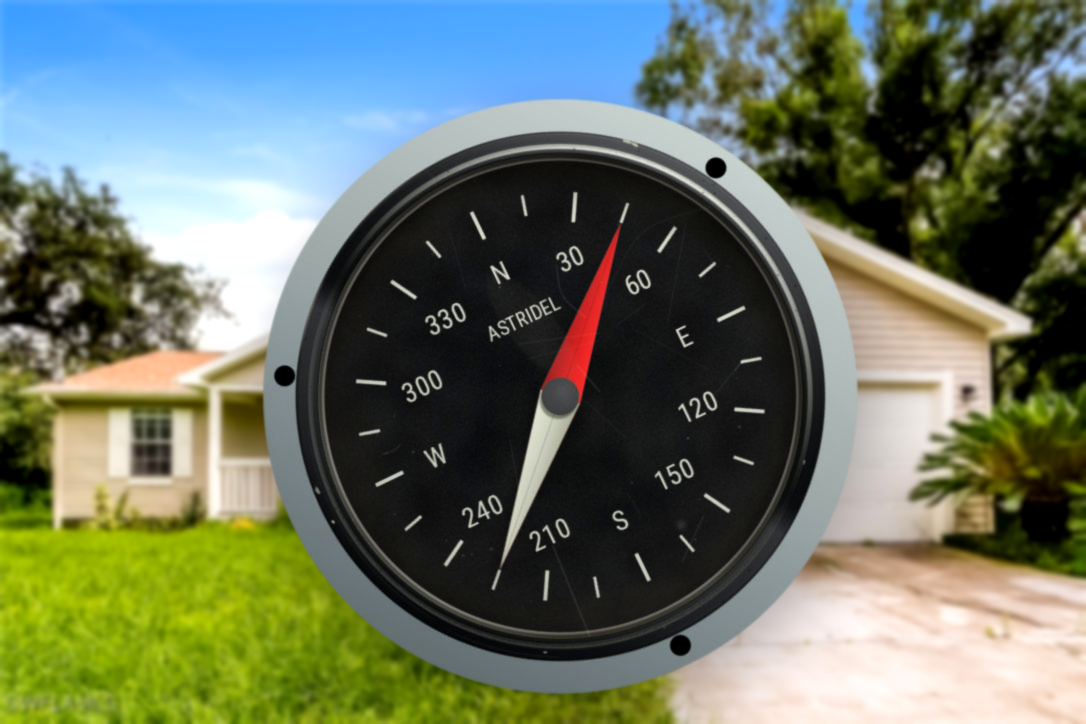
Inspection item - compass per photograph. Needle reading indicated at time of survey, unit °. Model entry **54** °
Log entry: **45** °
